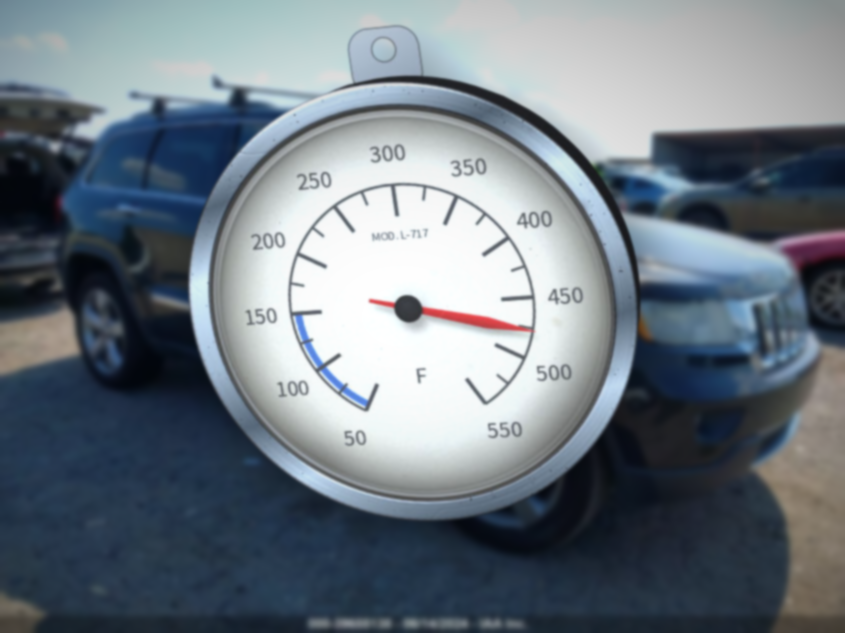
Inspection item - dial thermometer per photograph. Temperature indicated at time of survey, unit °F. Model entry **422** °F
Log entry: **475** °F
